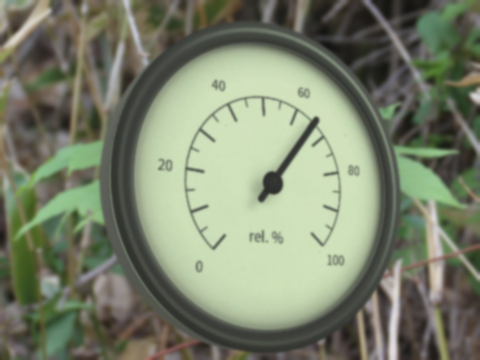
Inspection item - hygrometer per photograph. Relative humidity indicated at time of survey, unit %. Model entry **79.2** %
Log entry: **65** %
